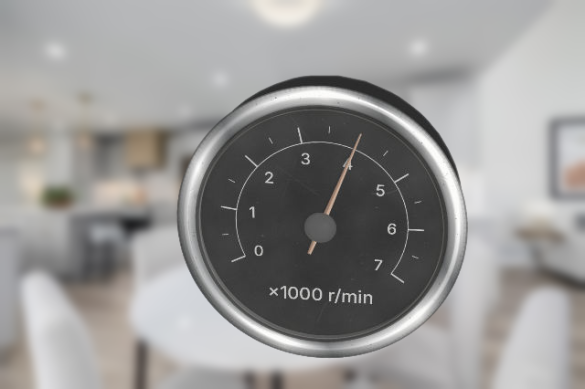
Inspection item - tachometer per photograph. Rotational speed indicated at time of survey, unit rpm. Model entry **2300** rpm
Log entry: **4000** rpm
